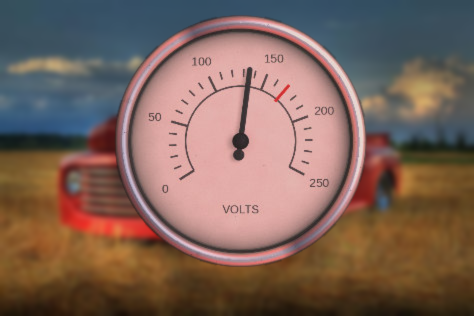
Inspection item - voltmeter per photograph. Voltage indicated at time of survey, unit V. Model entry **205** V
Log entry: **135** V
